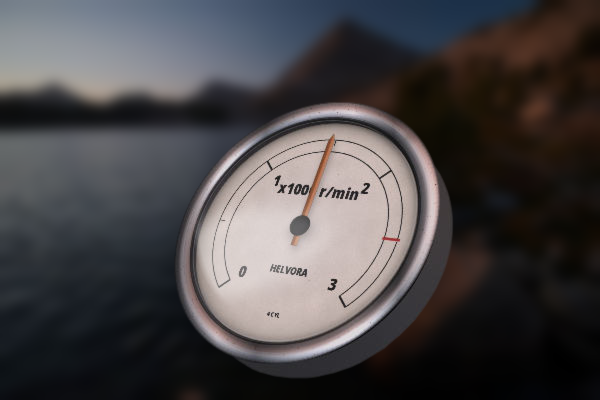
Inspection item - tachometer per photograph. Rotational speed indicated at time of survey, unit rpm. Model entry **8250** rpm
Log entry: **1500** rpm
